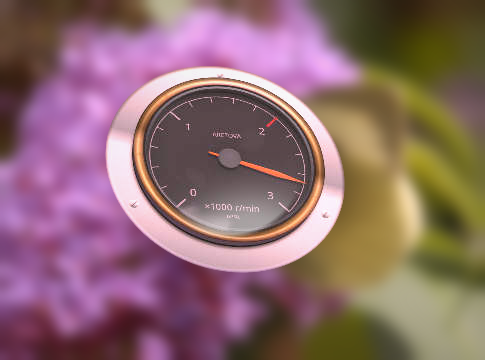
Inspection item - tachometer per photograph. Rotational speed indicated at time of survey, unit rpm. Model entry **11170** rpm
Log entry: **2700** rpm
